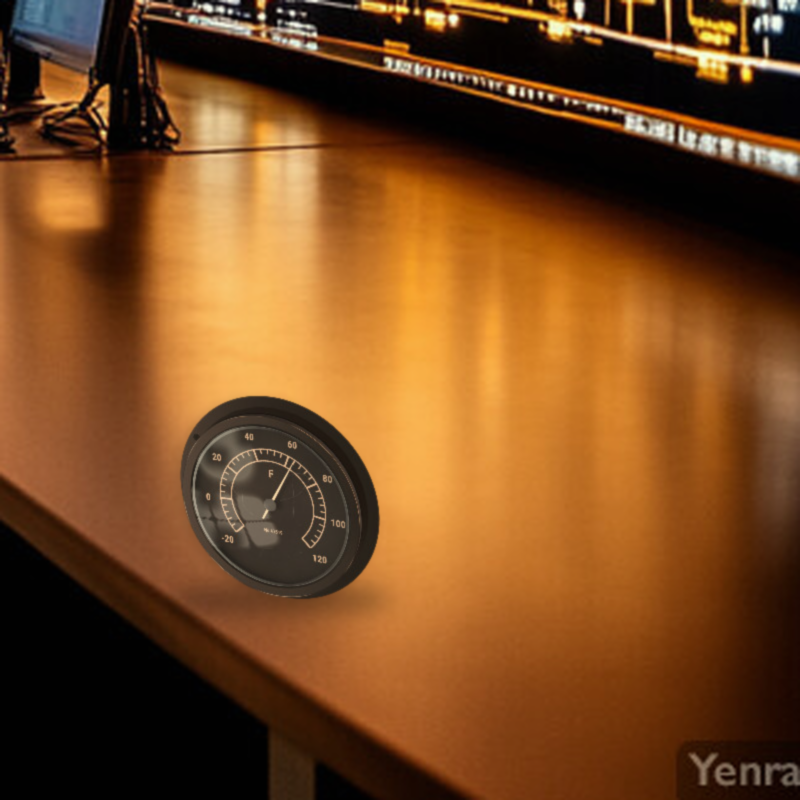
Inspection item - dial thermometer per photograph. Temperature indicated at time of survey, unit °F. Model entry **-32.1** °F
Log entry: **64** °F
